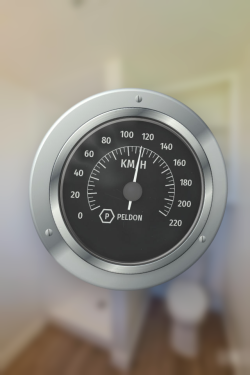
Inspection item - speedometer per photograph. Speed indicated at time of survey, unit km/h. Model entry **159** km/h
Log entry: **115** km/h
